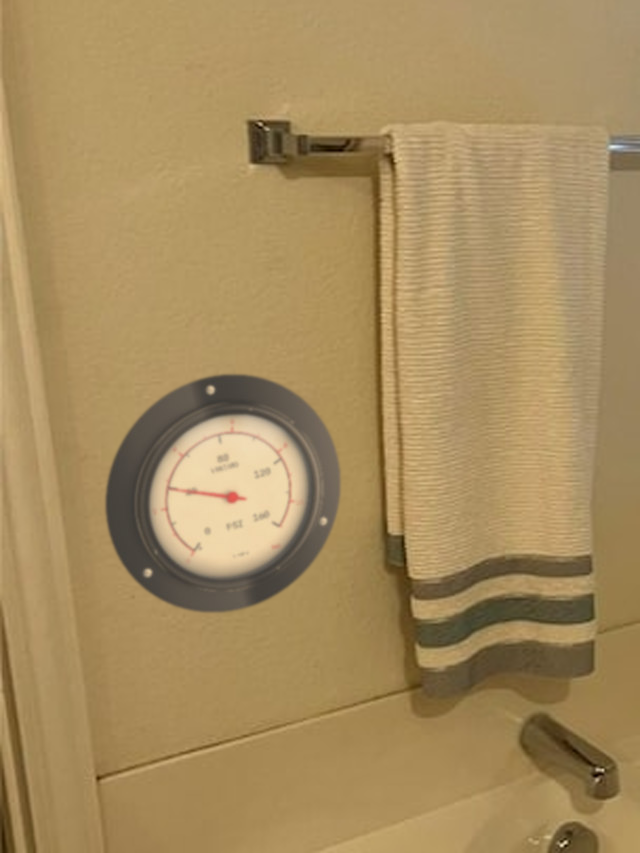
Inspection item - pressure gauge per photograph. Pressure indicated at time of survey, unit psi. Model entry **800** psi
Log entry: **40** psi
